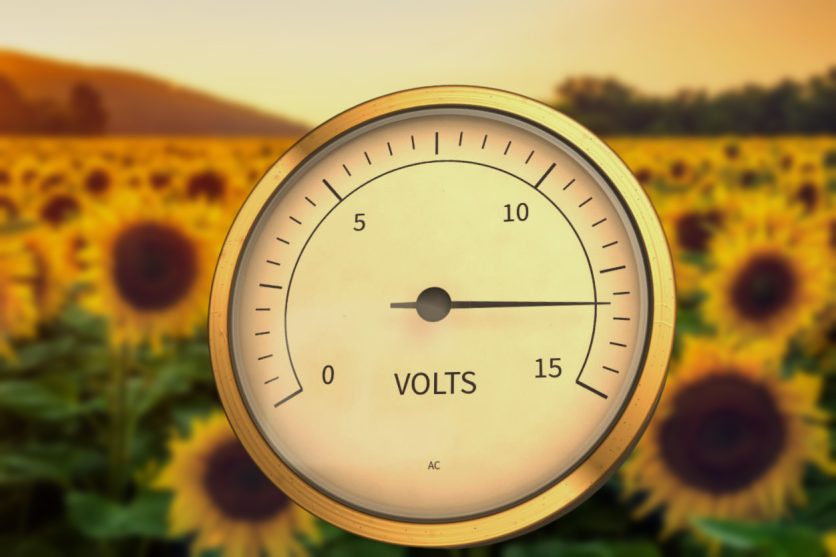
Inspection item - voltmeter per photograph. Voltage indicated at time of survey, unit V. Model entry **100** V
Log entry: **13.25** V
